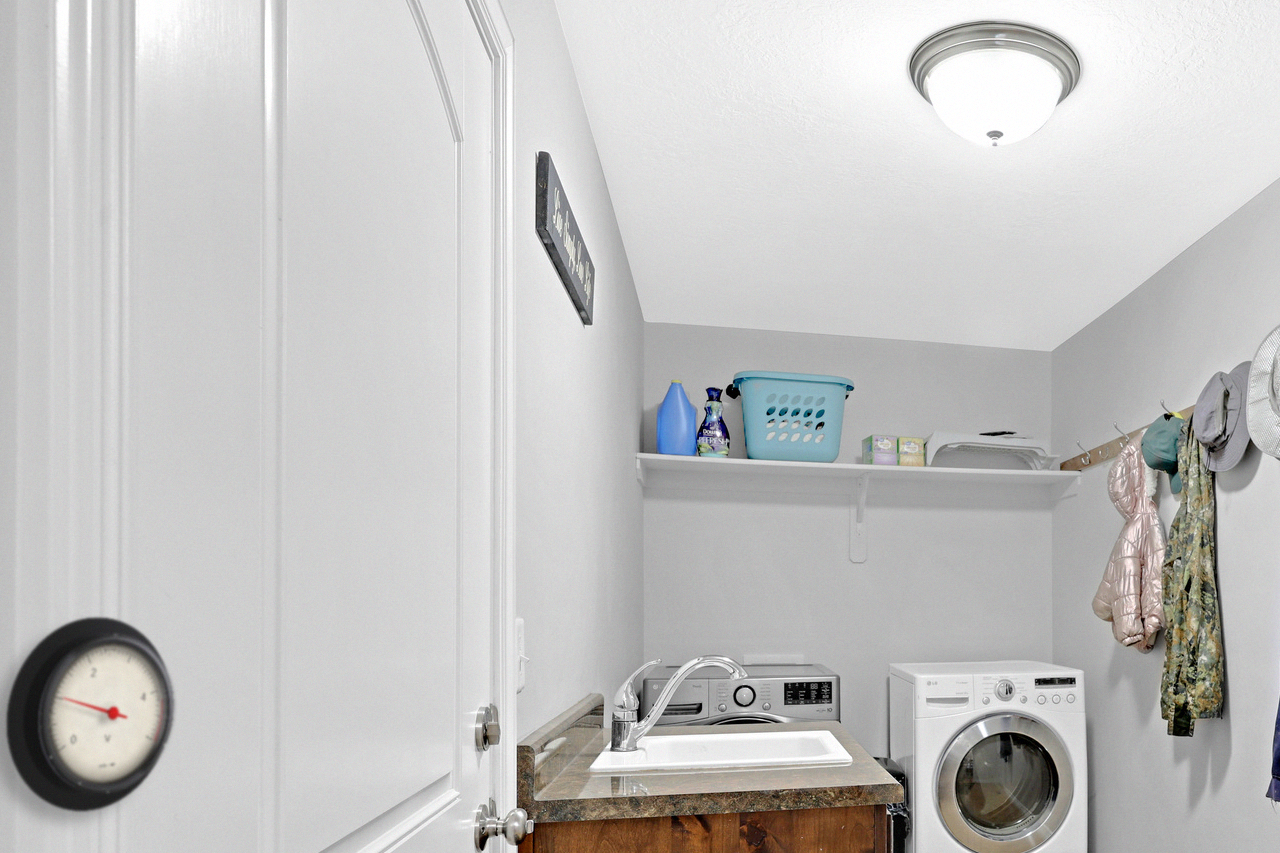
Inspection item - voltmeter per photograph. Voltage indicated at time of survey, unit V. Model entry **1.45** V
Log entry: **1** V
